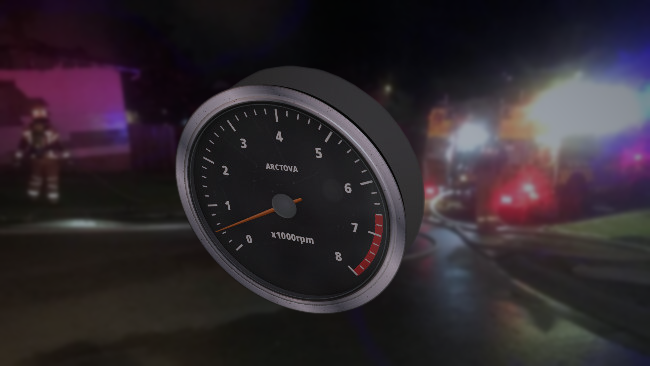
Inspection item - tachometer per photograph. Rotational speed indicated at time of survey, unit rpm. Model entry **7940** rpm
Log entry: **500** rpm
